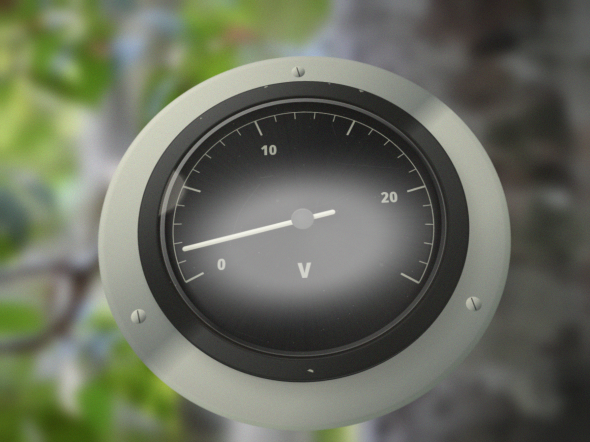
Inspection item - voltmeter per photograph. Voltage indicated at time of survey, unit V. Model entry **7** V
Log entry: **1.5** V
